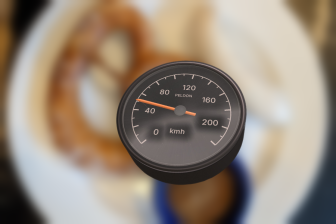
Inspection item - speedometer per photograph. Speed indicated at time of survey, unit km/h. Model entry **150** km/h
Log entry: **50** km/h
